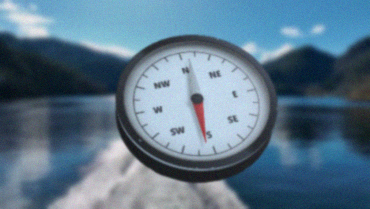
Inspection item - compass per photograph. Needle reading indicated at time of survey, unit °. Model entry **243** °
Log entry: **187.5** °
